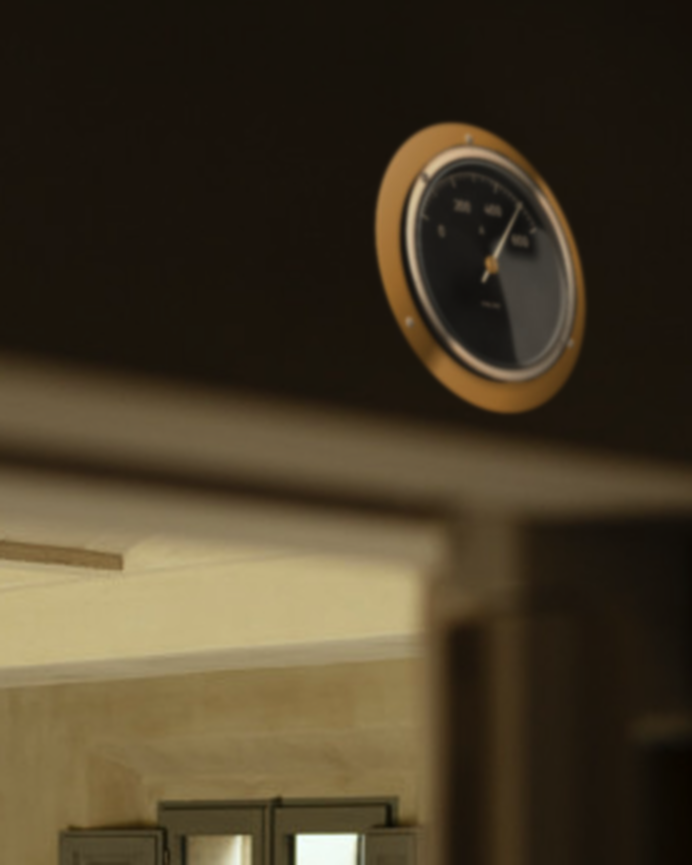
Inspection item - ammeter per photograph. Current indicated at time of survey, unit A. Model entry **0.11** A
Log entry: **500** A
